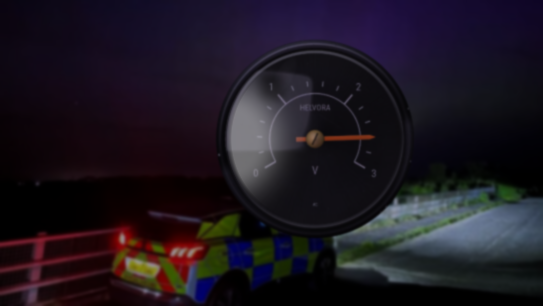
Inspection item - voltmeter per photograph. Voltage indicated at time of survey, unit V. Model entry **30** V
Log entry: **2.6** V
